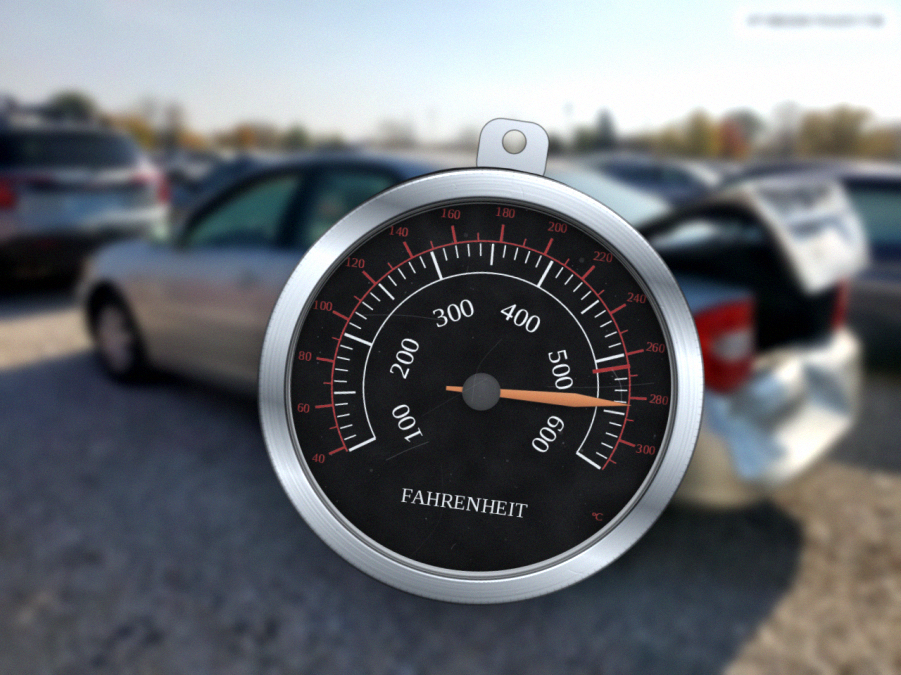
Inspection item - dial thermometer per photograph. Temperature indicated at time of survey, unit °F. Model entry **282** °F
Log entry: **540** °F
